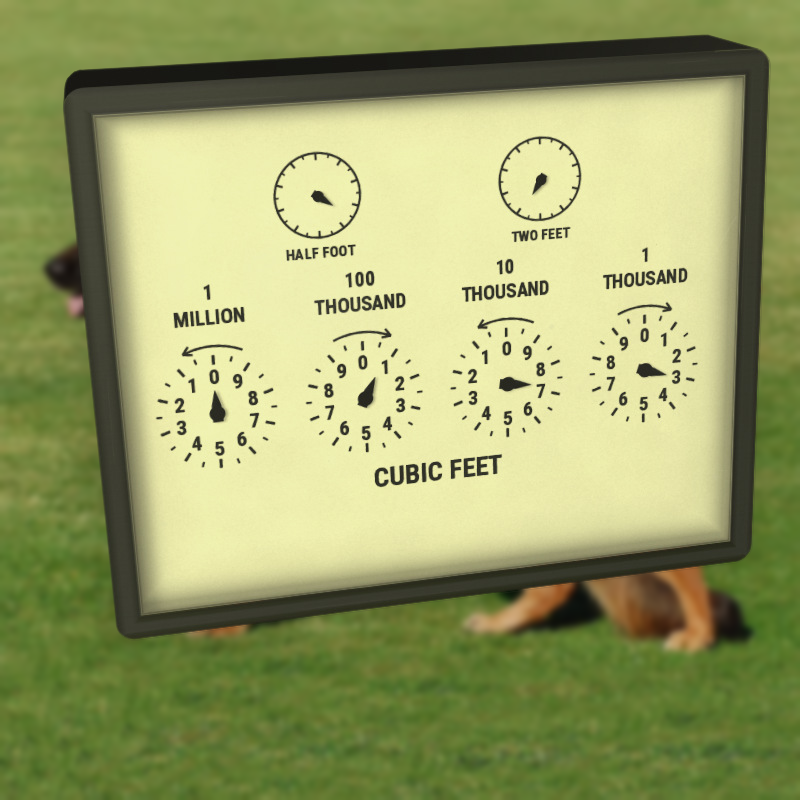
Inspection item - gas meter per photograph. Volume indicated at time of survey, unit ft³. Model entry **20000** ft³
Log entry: **7300** ft³
